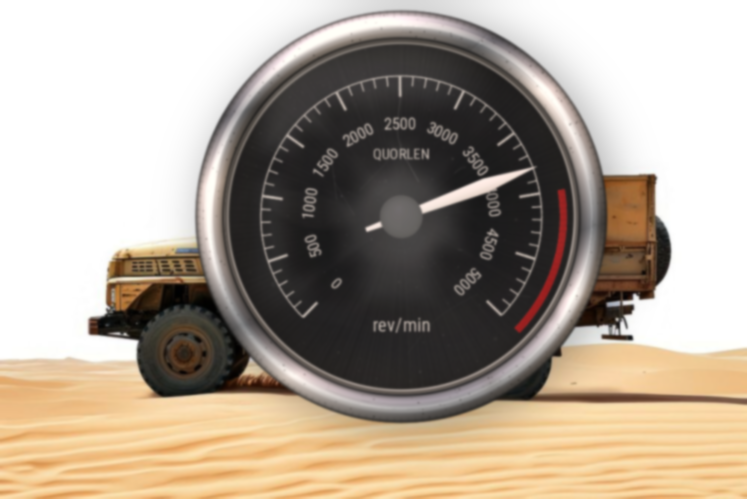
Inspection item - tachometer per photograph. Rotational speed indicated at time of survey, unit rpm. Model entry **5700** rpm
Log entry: **3800** rpm
